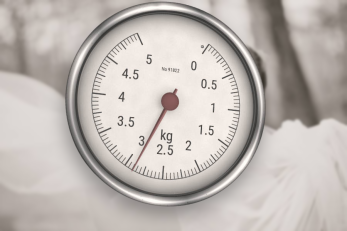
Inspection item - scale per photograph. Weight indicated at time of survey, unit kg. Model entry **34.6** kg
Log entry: **2.9** kg
